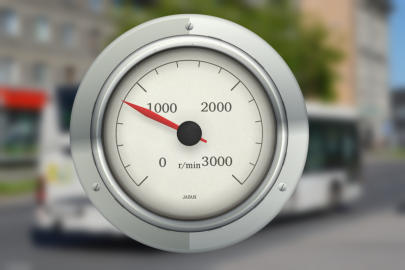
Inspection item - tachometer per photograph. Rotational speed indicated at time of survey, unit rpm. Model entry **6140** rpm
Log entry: **800** rpm
